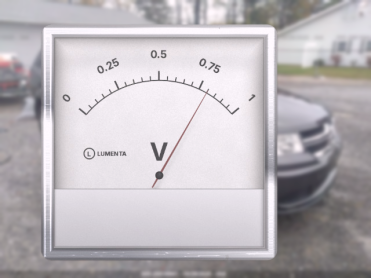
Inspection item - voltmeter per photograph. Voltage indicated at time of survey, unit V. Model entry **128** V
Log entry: **0.8** V
